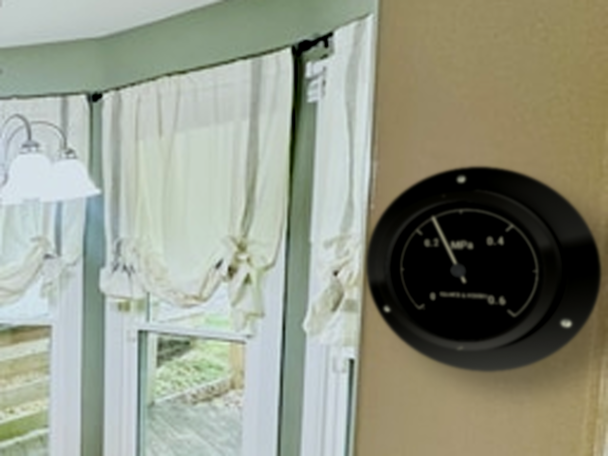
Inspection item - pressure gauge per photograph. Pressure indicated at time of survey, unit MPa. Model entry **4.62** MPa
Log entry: **0.25** MPa
